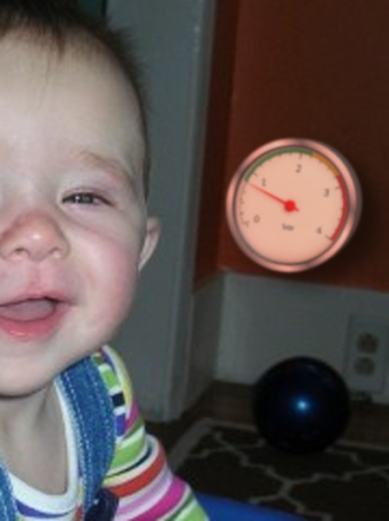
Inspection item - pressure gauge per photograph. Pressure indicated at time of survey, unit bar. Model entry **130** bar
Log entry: **0.8** bar
